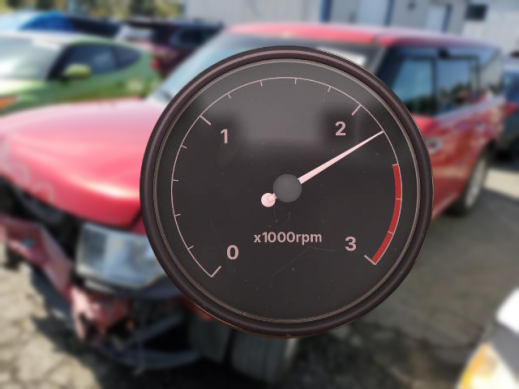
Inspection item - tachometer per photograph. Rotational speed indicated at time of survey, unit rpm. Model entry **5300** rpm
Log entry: **2200** rpm
